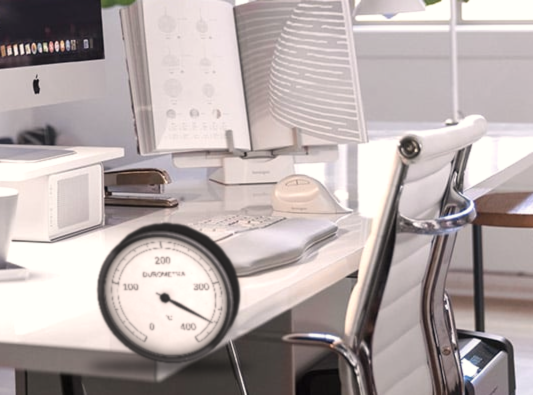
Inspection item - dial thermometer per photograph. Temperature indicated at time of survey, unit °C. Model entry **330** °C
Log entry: **360** °C
